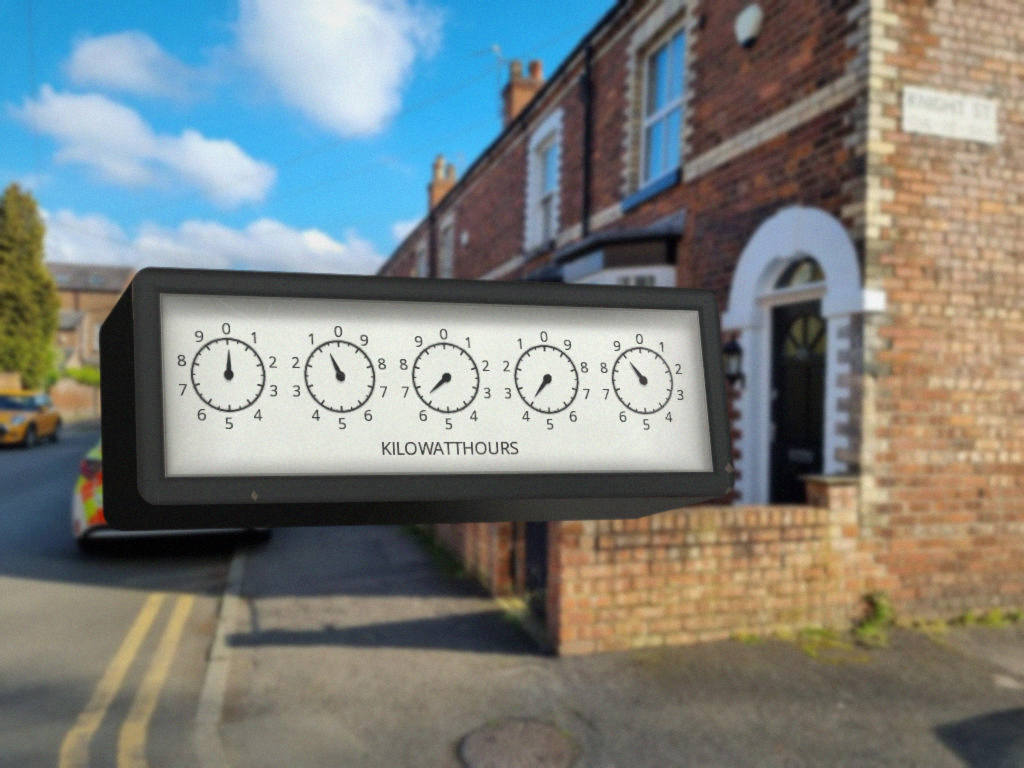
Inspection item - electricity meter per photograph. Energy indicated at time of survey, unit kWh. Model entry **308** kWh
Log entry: **639** kWh
